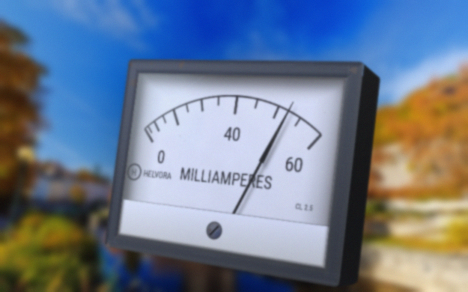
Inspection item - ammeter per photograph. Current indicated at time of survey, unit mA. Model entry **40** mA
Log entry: **52.5** mA
